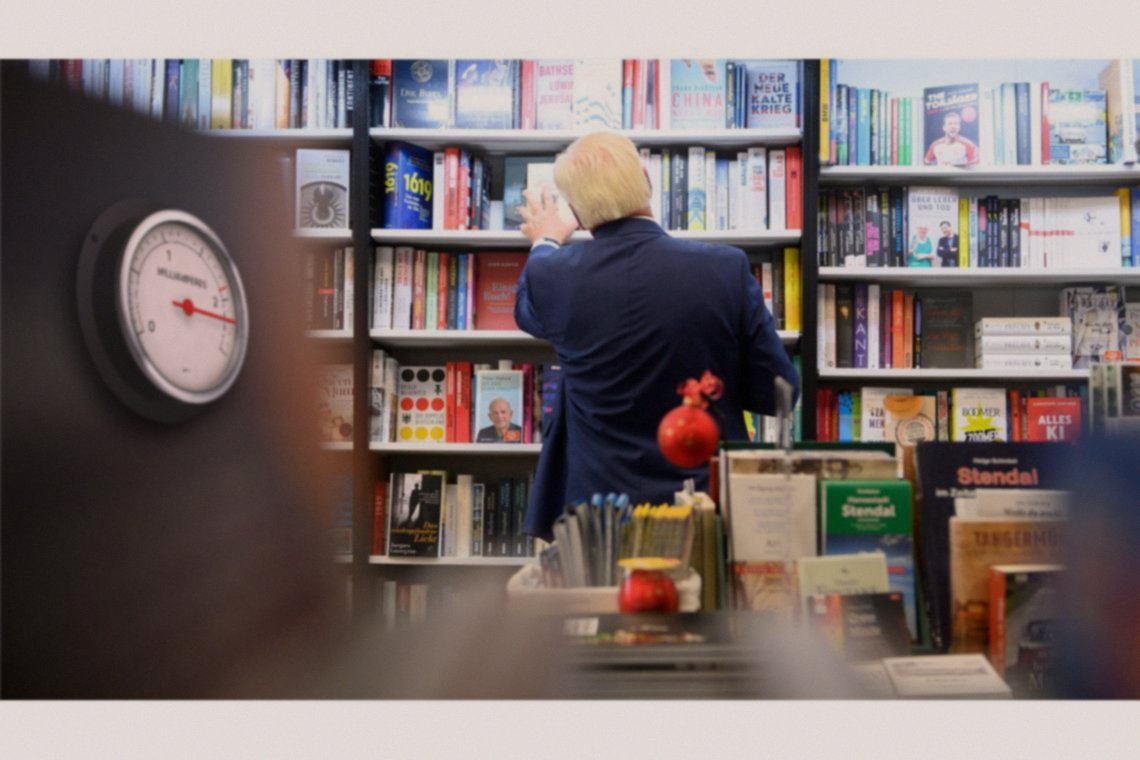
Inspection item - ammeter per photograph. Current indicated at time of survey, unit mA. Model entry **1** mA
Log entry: **2.2** mA
